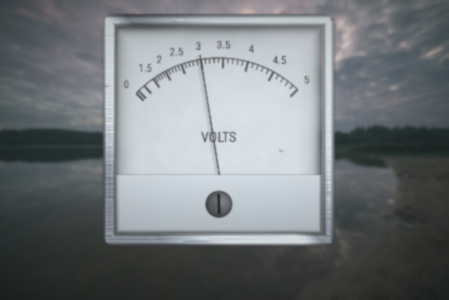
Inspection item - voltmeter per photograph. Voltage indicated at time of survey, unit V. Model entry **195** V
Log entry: **3** V
